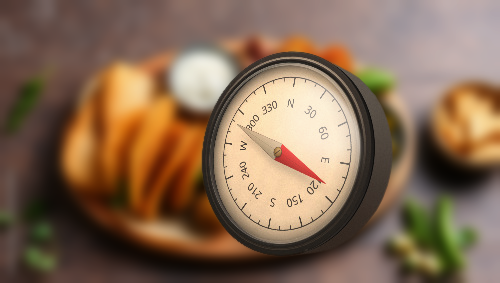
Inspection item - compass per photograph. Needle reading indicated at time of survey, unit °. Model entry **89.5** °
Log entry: **110** °
